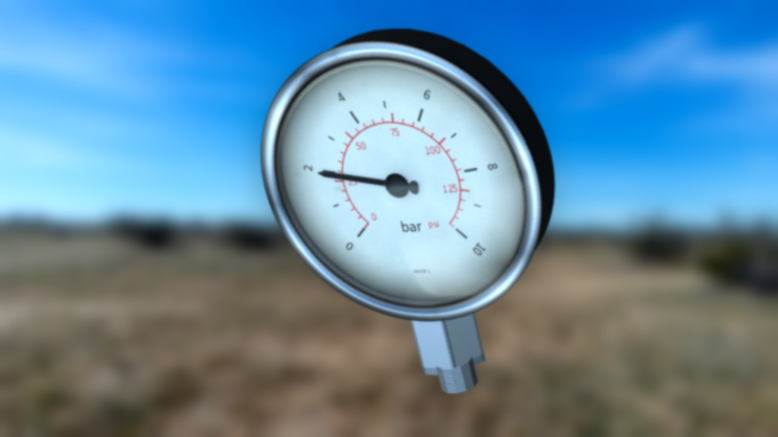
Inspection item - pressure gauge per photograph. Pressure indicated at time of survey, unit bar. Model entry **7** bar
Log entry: **2** bar
